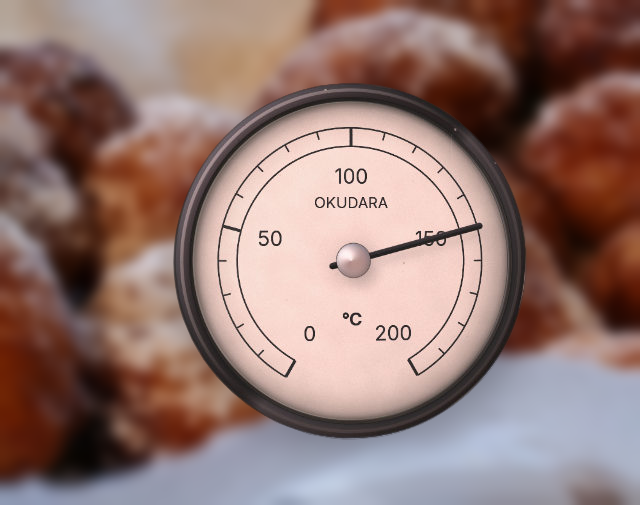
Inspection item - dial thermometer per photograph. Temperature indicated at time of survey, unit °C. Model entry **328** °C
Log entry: **150** °C
